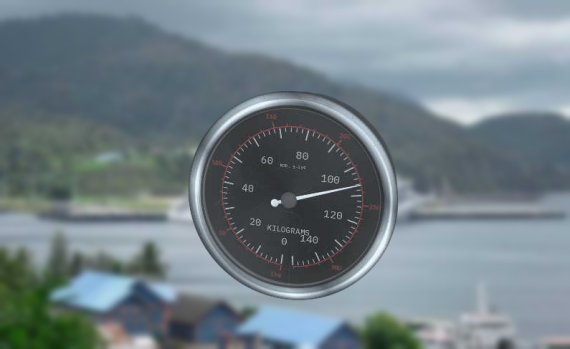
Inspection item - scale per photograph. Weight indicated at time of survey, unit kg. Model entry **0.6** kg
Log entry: **106** kg
